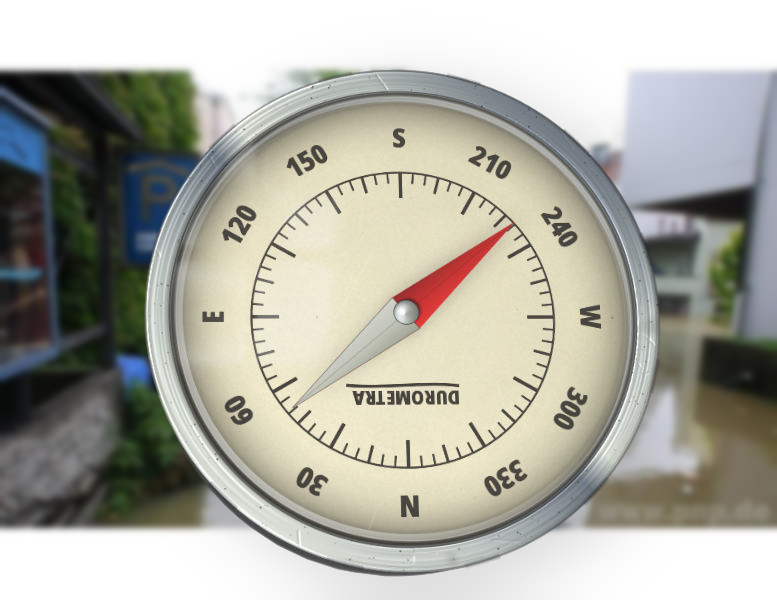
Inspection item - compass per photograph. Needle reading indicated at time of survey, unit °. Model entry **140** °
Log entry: **230** °
